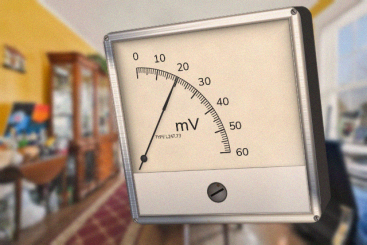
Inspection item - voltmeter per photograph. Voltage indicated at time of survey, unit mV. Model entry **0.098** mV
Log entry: **20** mV
